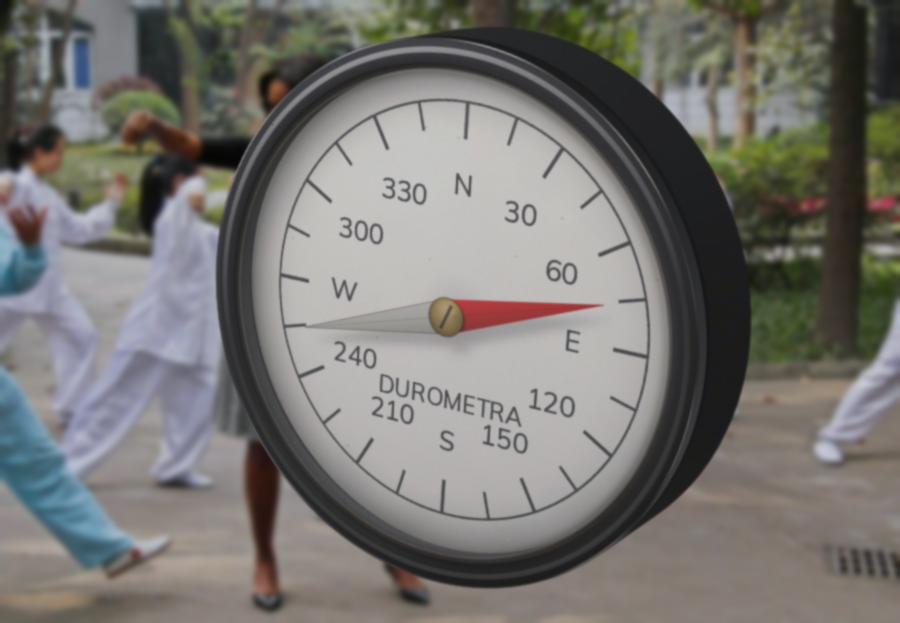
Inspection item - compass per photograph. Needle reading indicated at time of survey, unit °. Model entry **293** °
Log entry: **75** °
